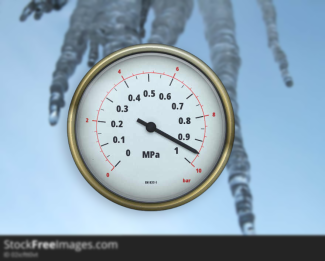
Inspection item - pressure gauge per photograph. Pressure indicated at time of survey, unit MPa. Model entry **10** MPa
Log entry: **0.95** MPa
